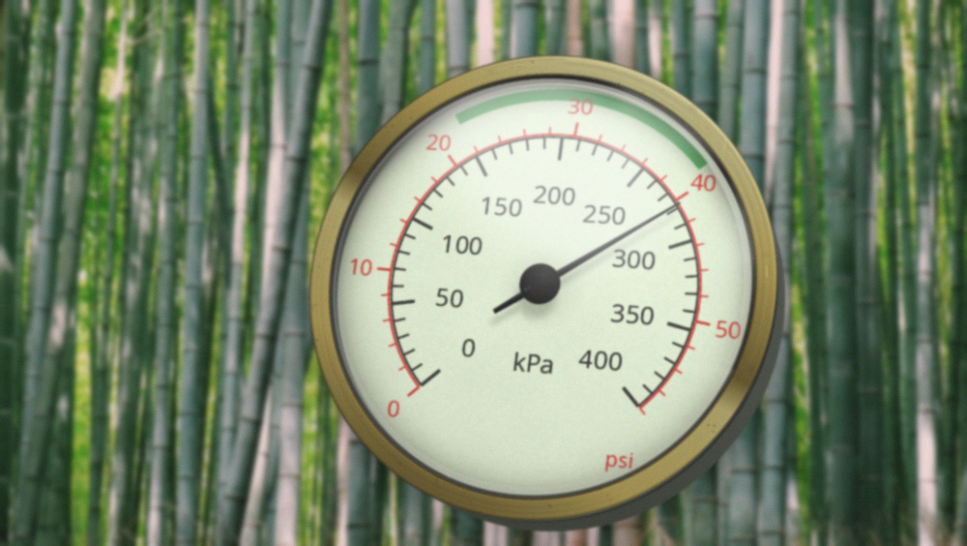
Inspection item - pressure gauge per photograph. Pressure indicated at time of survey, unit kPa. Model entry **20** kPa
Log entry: **280** kPa
